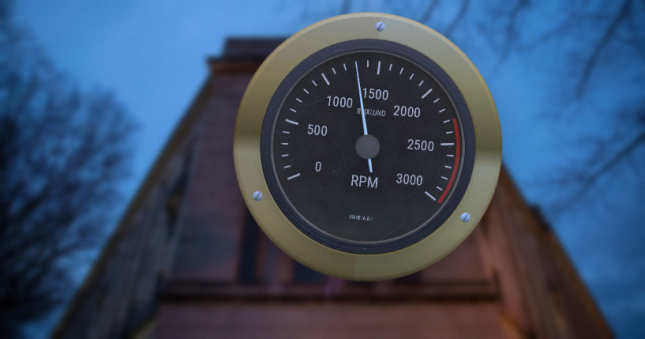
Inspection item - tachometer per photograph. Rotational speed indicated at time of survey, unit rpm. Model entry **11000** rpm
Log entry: **1300** rpm
